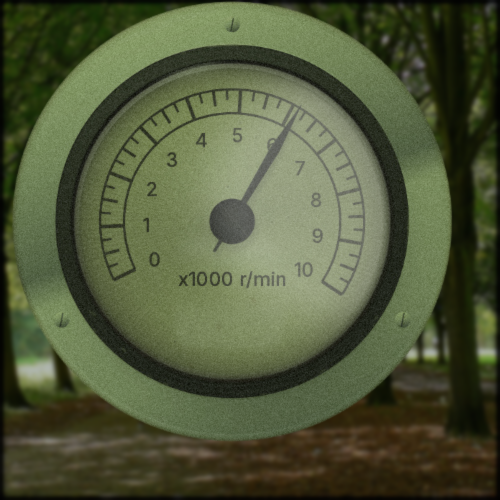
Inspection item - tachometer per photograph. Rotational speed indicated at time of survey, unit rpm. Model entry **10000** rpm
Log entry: **6125** rpm
